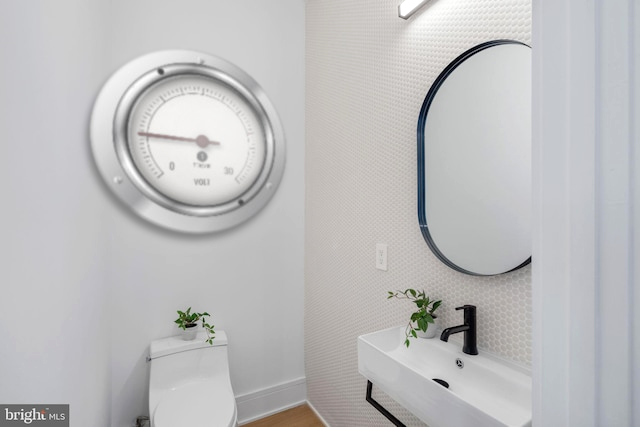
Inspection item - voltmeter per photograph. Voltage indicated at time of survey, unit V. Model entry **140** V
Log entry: **5** V
